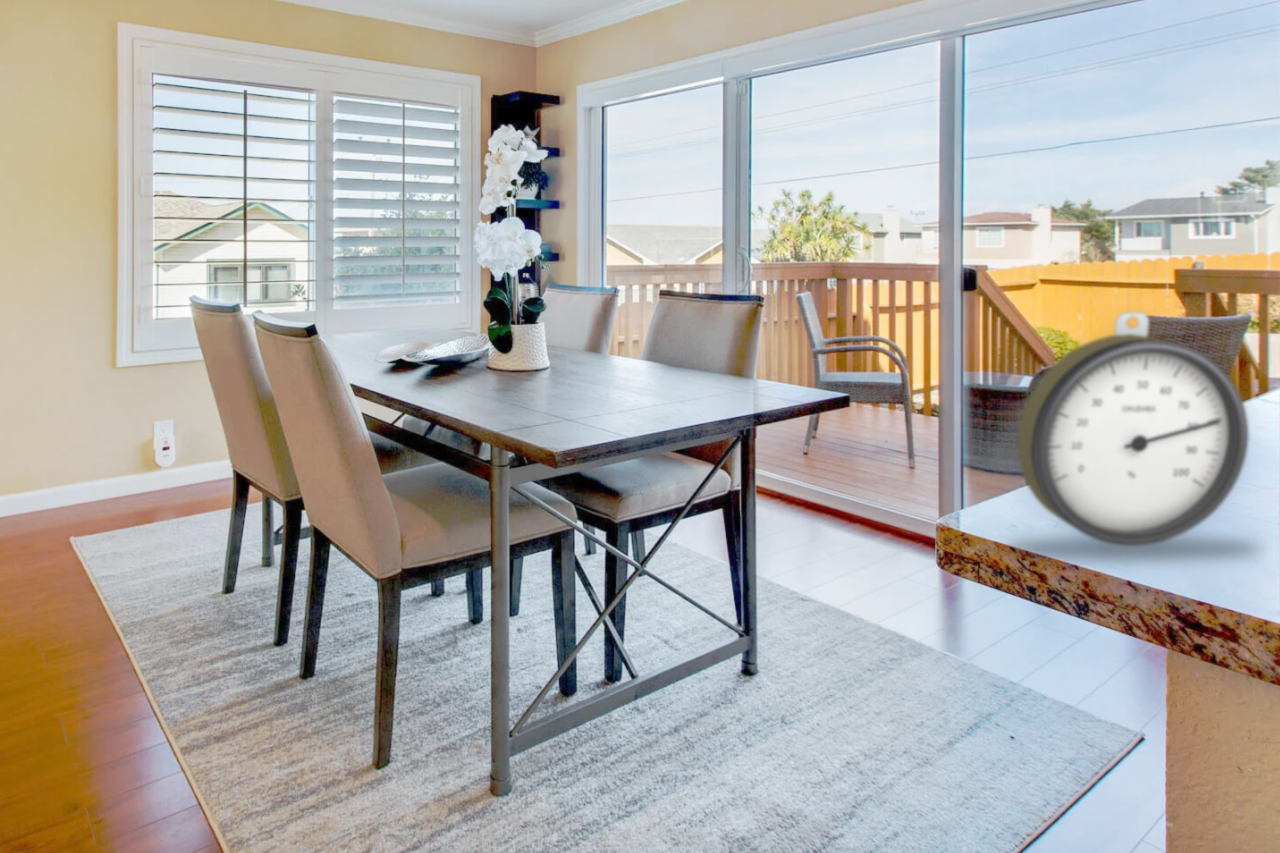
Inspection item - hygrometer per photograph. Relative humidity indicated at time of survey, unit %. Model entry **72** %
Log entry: **80** %
